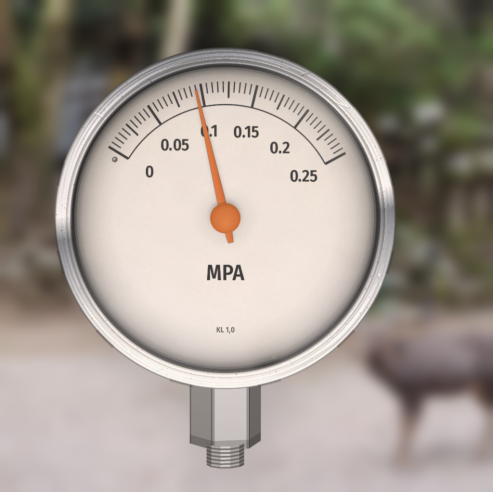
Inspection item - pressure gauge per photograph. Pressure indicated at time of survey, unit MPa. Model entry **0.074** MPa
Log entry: **0.095** MPa
